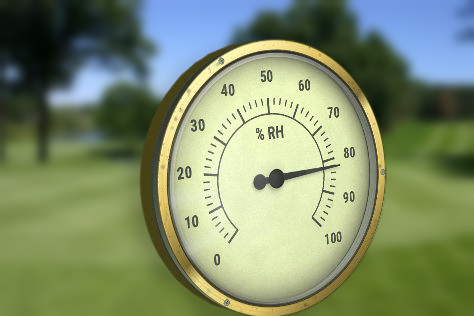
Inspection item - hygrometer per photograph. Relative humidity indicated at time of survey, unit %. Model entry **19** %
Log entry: **82** %
